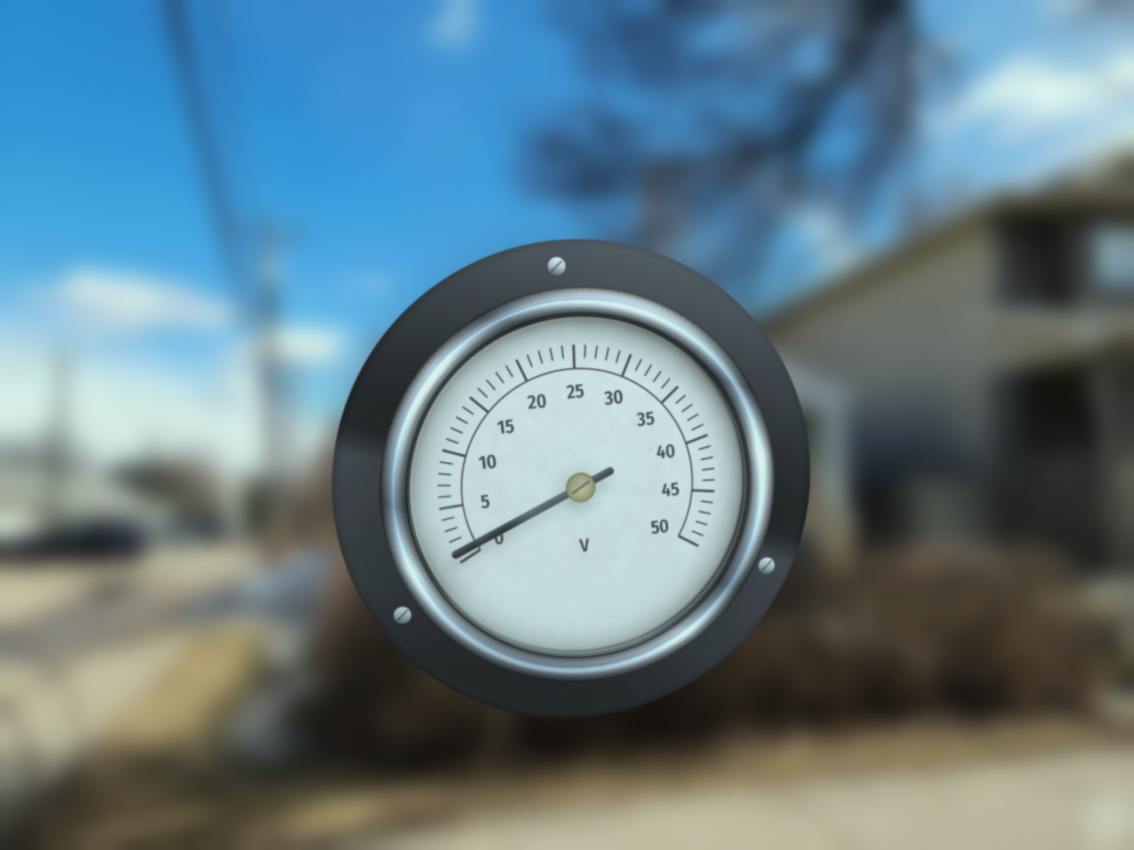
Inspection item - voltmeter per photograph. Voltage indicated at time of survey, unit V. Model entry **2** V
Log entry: **1** V
